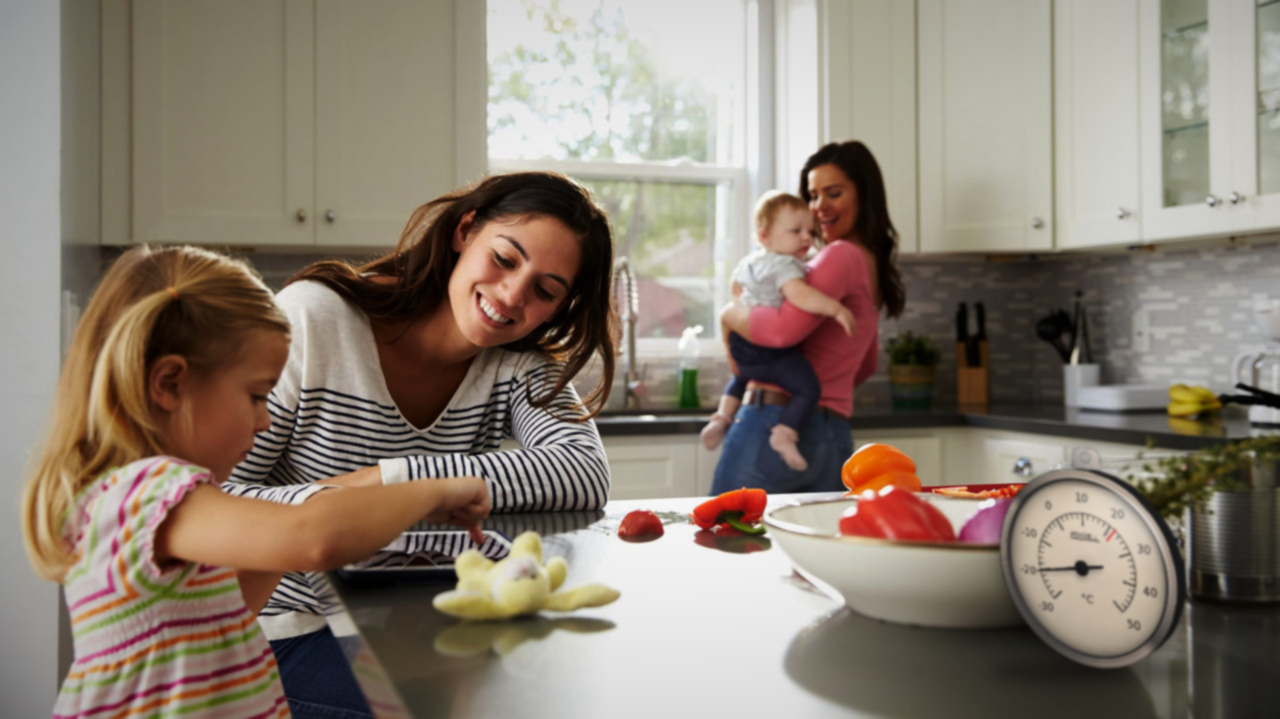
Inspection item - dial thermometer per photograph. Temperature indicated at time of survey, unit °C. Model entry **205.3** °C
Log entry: **-20** °C
